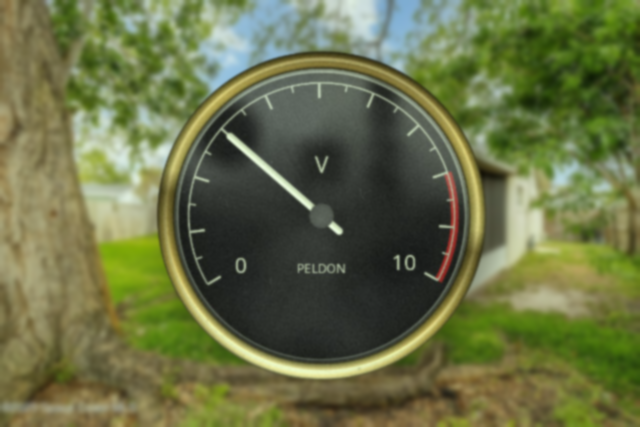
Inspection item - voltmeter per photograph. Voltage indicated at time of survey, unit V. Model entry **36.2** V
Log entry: **3** V
